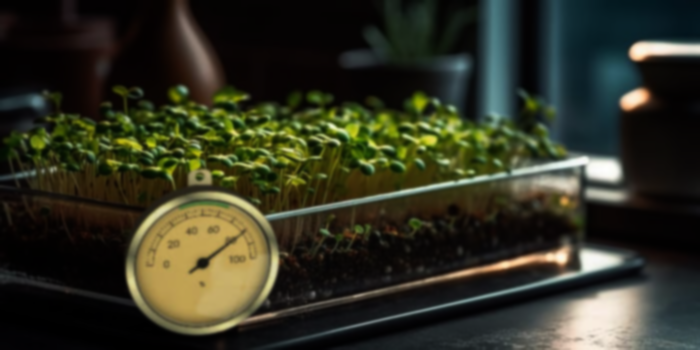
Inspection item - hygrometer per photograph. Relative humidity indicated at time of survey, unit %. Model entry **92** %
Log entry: **80** %
